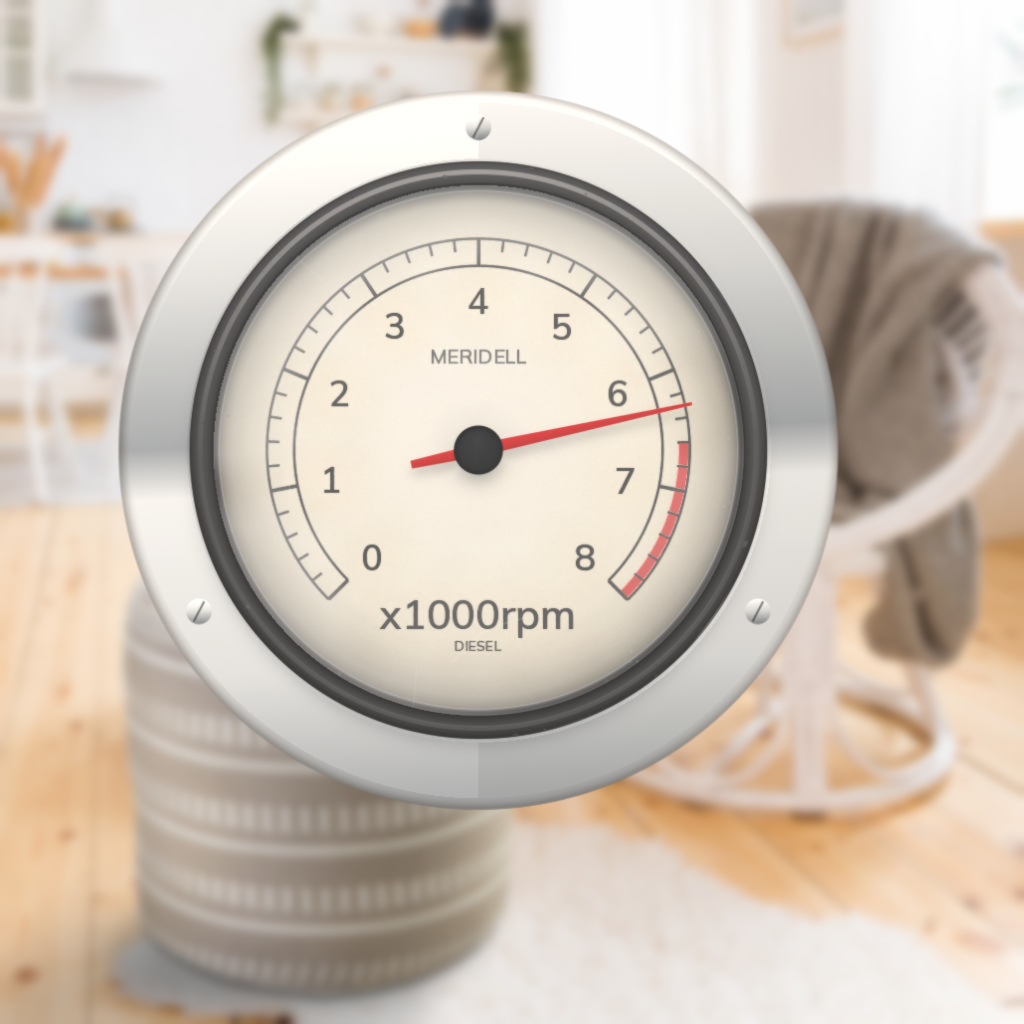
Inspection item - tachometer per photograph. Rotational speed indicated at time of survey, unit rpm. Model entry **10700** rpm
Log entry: **6300** rpm
